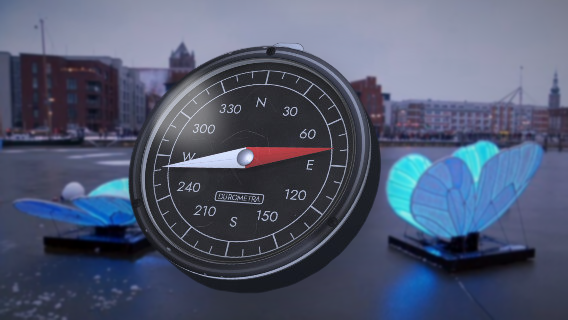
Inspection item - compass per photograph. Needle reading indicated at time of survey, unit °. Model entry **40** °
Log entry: **80** °
